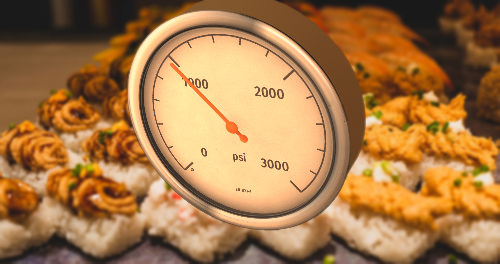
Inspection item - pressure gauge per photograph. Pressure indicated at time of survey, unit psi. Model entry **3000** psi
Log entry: **1000** psi
